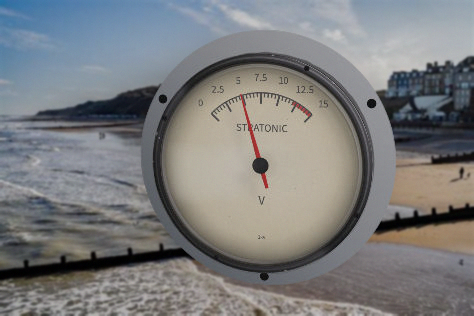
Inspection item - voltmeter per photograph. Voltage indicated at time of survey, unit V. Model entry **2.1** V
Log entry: **5** V
